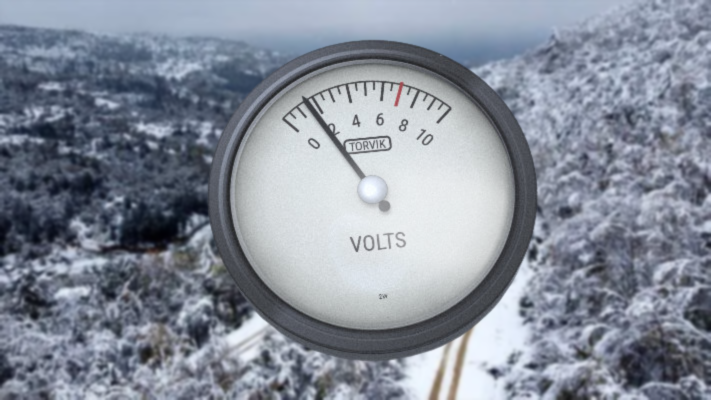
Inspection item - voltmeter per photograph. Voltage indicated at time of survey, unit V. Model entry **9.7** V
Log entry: **1.5** V
